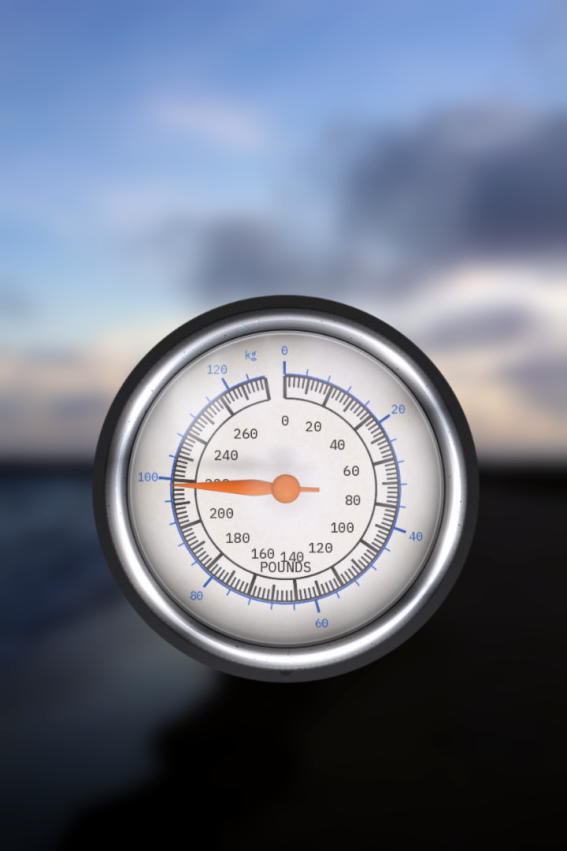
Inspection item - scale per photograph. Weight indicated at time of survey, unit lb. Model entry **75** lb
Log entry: **218** lb
